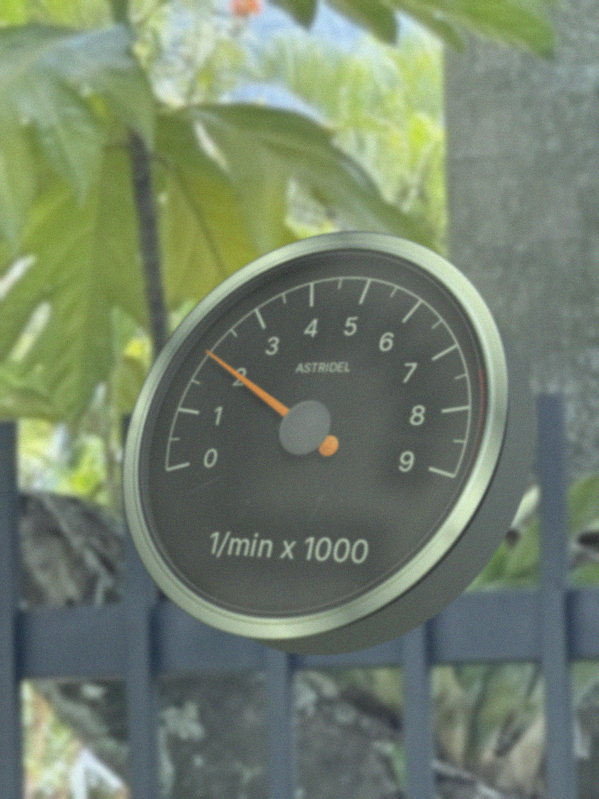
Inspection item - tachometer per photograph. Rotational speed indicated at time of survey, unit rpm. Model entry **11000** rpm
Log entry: **2000** rpm
